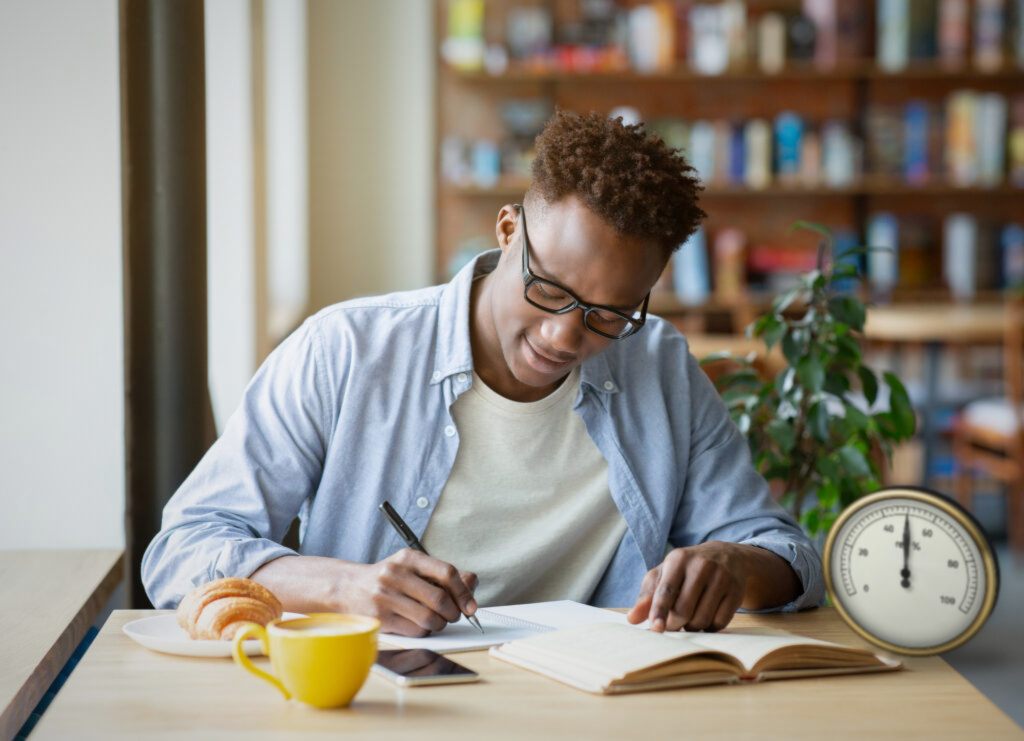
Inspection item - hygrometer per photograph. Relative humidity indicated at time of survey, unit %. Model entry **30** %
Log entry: **50** %
